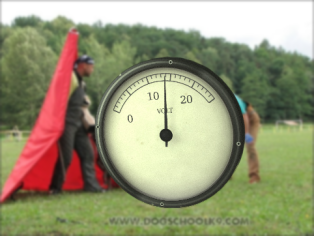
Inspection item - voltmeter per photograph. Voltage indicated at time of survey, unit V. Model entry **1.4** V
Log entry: **14** V
